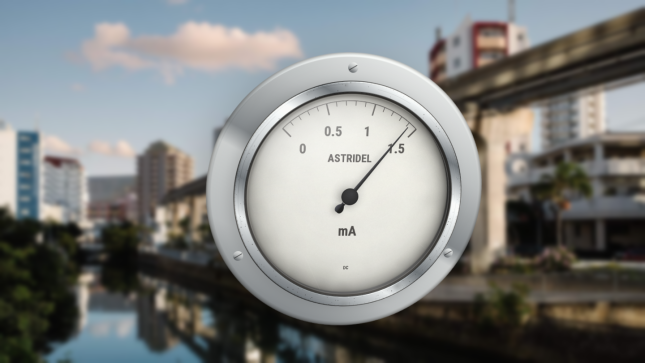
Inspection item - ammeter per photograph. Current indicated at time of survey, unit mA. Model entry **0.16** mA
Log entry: **1.4** mA
